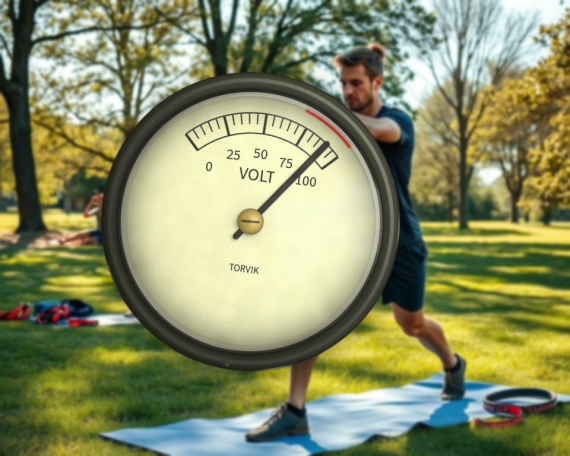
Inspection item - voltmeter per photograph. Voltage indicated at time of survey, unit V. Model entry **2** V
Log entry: **90** V
